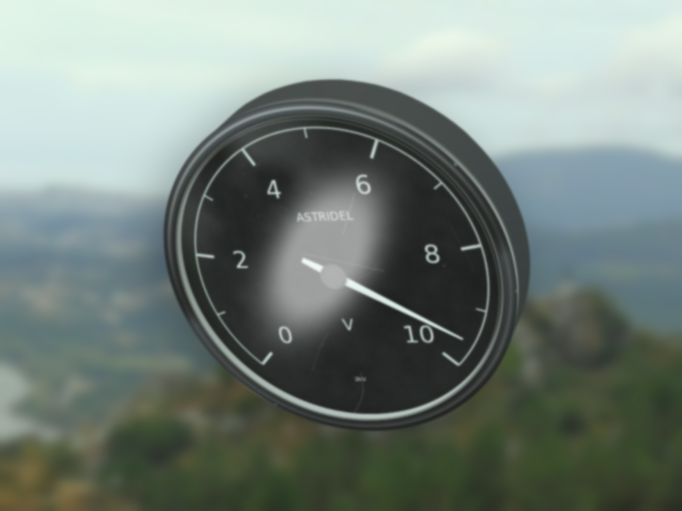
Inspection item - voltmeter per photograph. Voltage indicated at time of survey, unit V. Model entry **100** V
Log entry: **9.5** V
